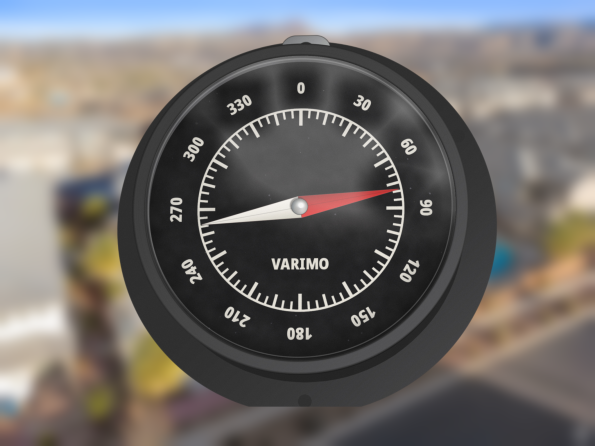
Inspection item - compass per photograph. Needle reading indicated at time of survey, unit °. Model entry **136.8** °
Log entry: **80** °
